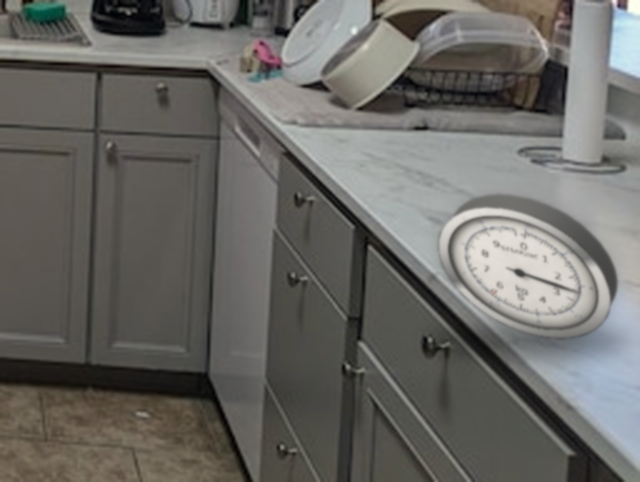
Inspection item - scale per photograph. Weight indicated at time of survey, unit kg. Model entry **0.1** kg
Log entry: **2.5** kg
